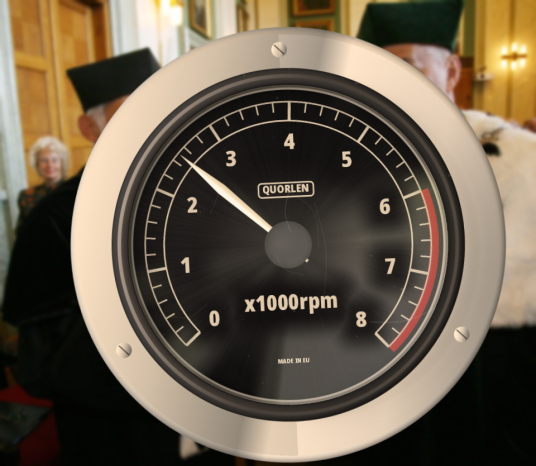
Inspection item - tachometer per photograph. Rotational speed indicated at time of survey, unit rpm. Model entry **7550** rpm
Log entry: **2500** rpm
